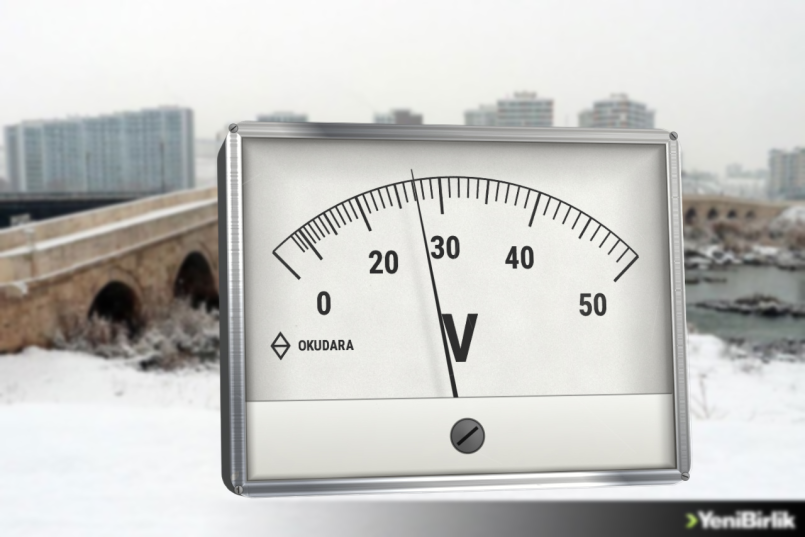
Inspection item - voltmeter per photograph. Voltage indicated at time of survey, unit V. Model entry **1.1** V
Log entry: **27** V
